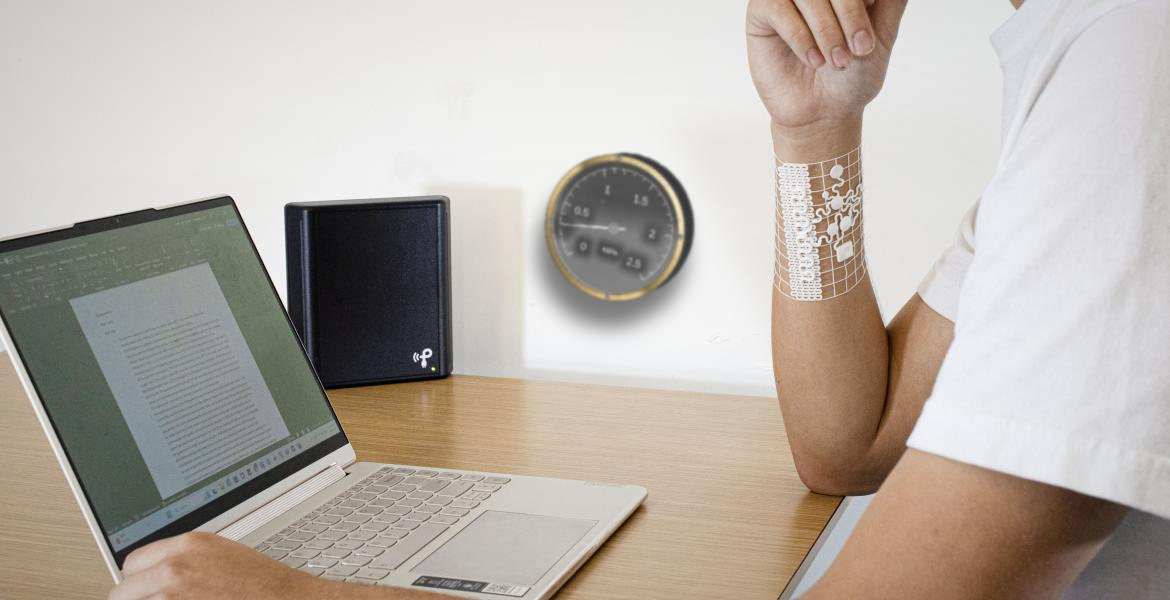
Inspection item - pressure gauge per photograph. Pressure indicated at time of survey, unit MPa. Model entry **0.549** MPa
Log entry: **0.3** MPa
